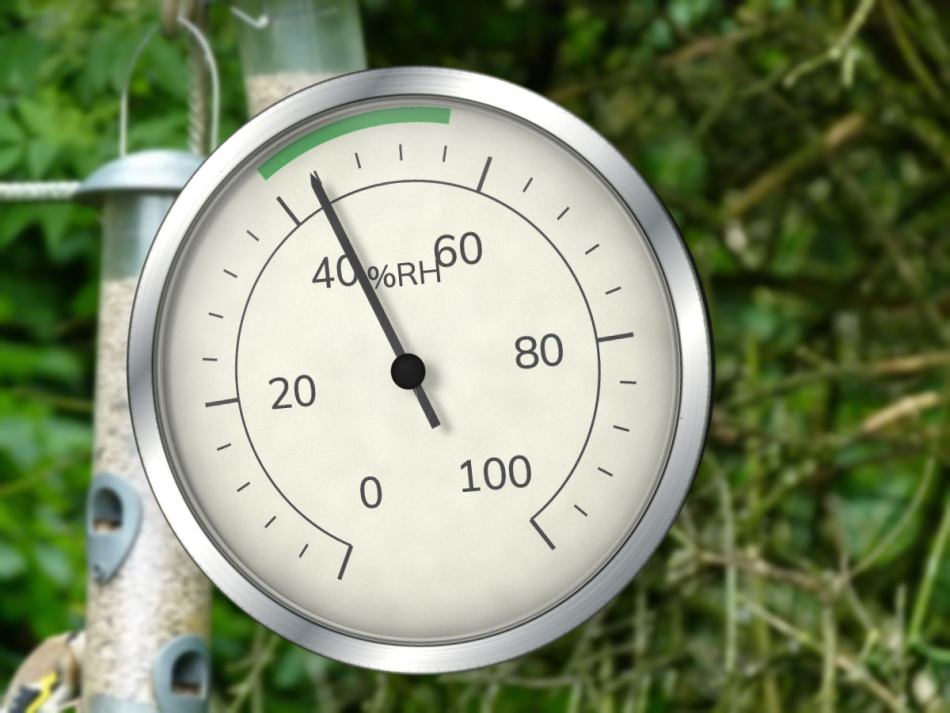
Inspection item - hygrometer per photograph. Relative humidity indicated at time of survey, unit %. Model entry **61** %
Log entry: **44** %
